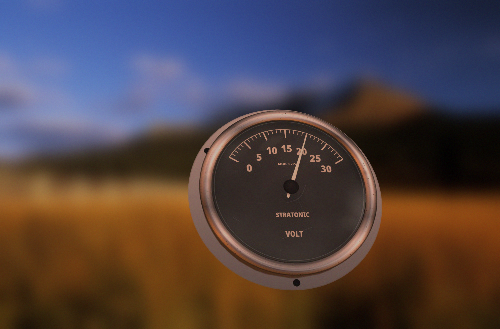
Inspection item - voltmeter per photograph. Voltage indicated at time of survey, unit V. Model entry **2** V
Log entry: **20** V
